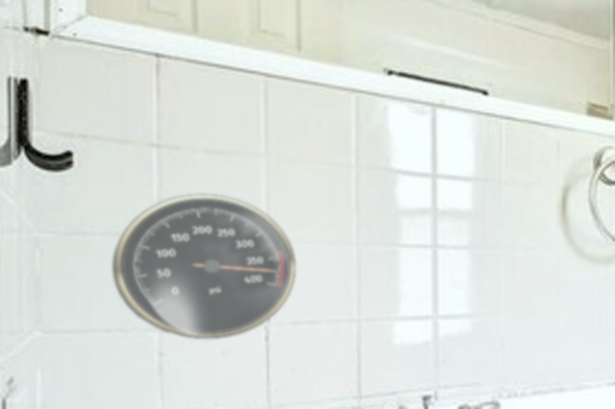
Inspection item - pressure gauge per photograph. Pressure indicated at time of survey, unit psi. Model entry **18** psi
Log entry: **375** psi
